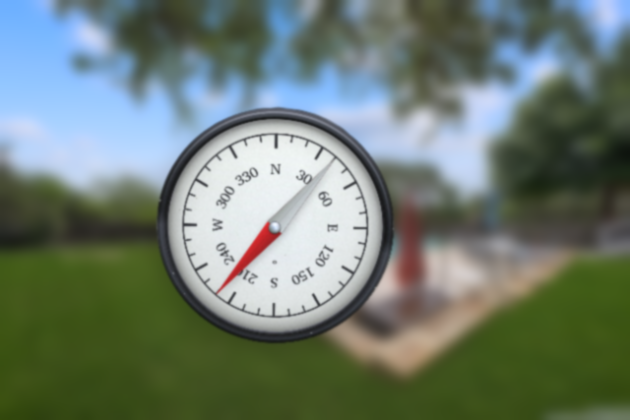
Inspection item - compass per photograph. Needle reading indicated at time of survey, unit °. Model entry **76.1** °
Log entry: **220** °
